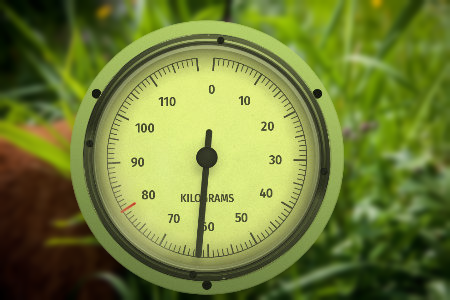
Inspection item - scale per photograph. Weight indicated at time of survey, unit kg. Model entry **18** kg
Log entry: **62** kg
